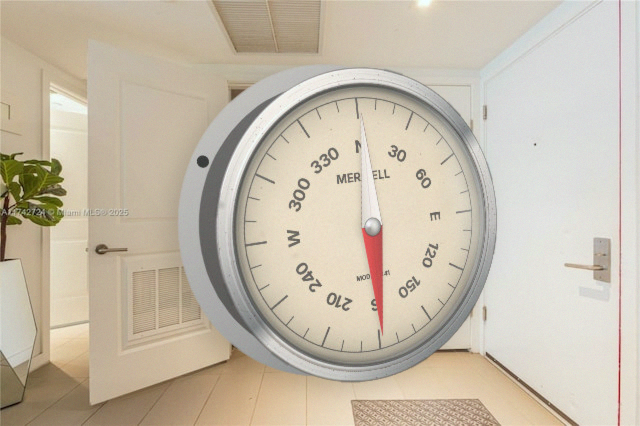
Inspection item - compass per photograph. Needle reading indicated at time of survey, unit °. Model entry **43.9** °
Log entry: **180** °
